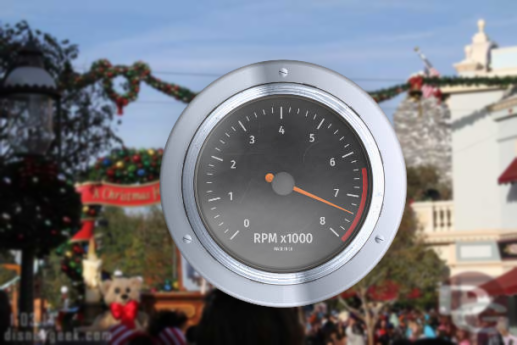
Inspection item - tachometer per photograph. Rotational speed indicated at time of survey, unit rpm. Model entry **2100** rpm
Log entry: **7400** rpm
